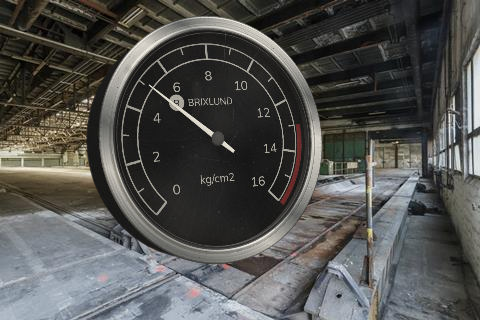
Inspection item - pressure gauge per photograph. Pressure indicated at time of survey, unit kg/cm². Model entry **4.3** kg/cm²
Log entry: **5** kg/cm²
